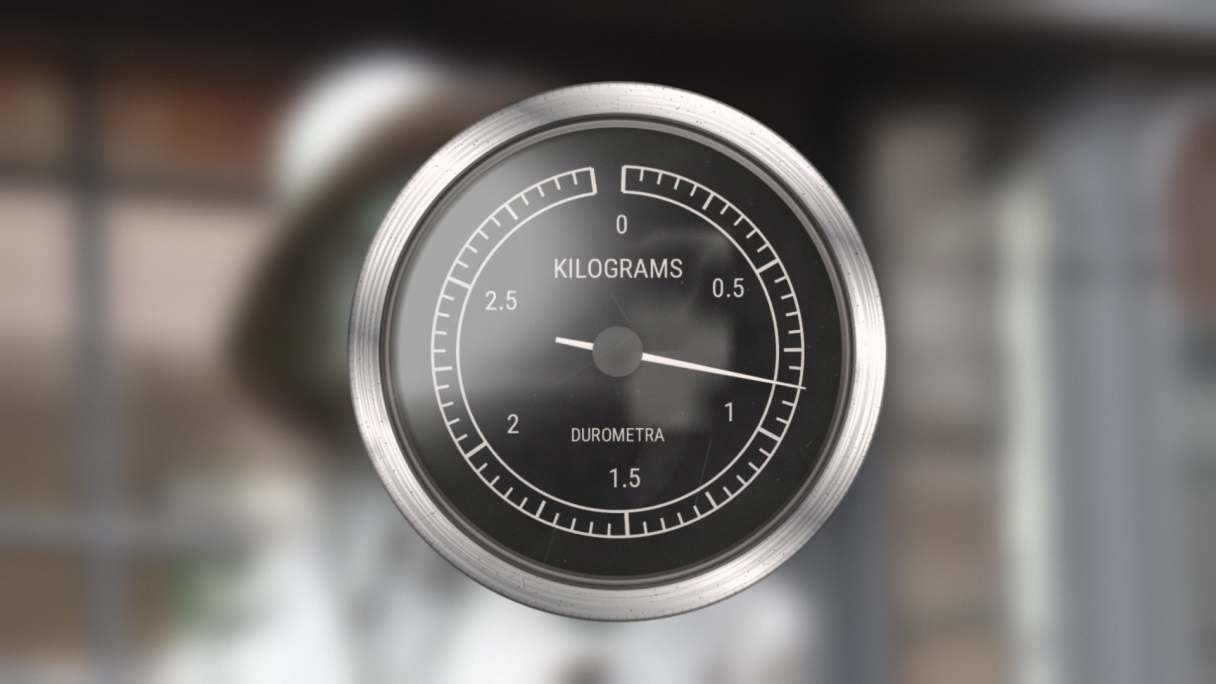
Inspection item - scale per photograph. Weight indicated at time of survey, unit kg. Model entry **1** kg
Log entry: **0.85** kg
